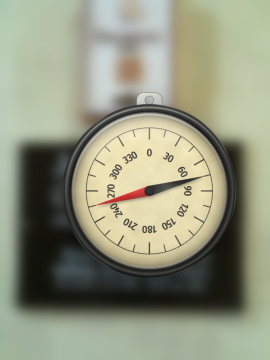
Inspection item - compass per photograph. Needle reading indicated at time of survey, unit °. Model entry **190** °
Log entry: **255** °
